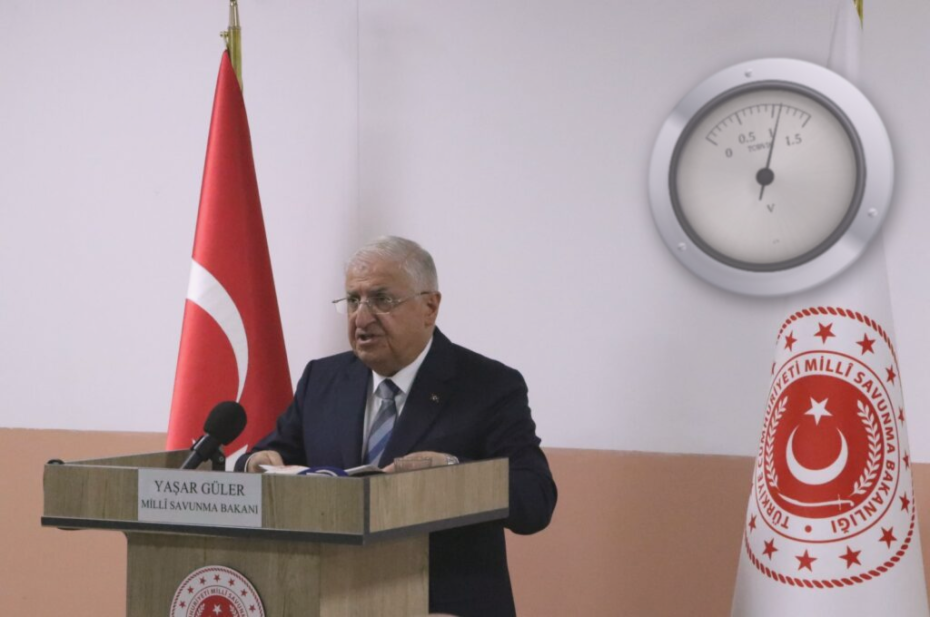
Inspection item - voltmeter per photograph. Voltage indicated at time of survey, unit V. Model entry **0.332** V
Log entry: **1.1** V
